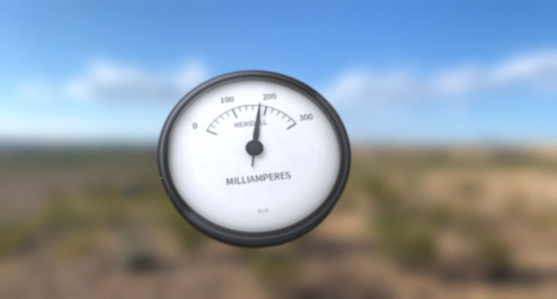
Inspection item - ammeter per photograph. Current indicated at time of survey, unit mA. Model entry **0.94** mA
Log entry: **180** mA
